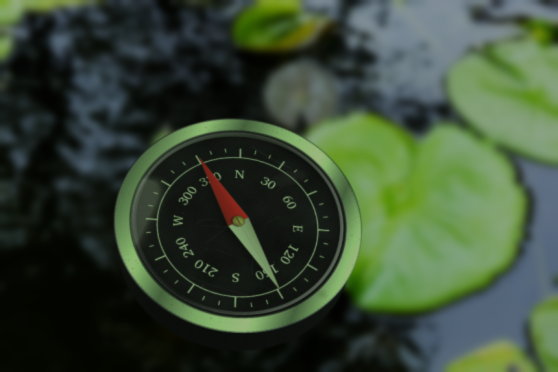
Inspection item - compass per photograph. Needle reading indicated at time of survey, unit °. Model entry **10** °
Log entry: **330** °
